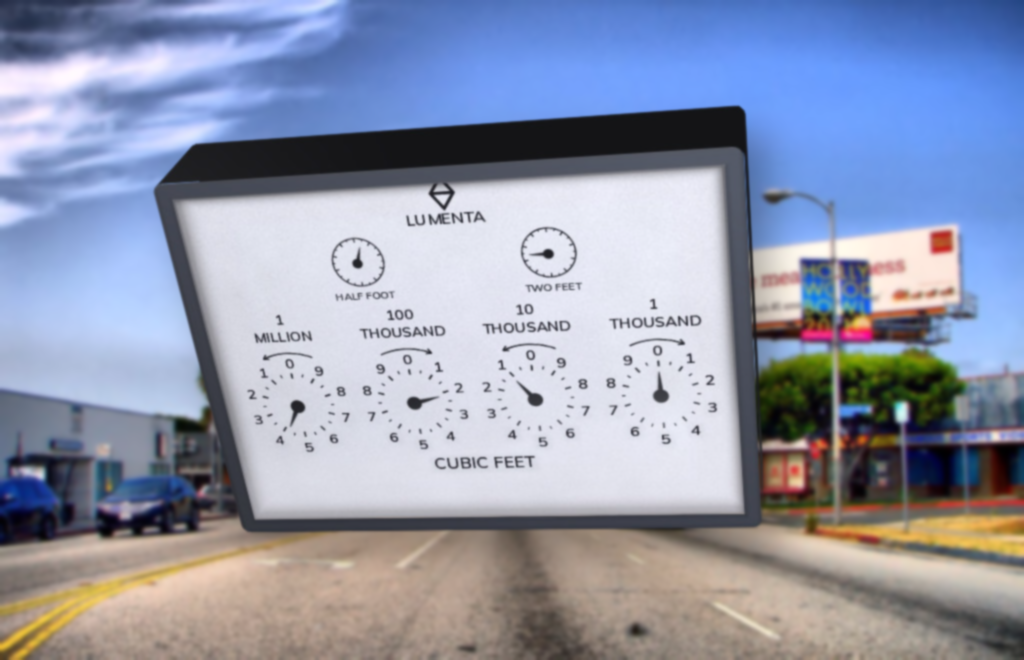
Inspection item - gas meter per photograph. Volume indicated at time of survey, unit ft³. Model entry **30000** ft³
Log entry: **421000** ft³
